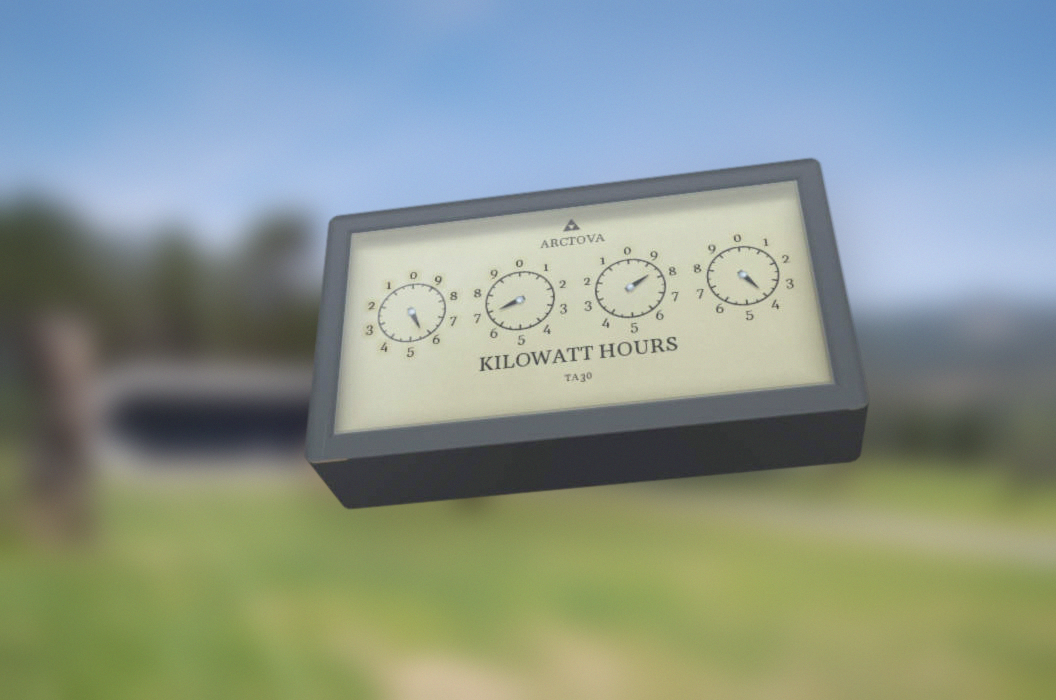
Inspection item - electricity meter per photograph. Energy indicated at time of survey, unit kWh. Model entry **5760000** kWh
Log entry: **5684** kWh
